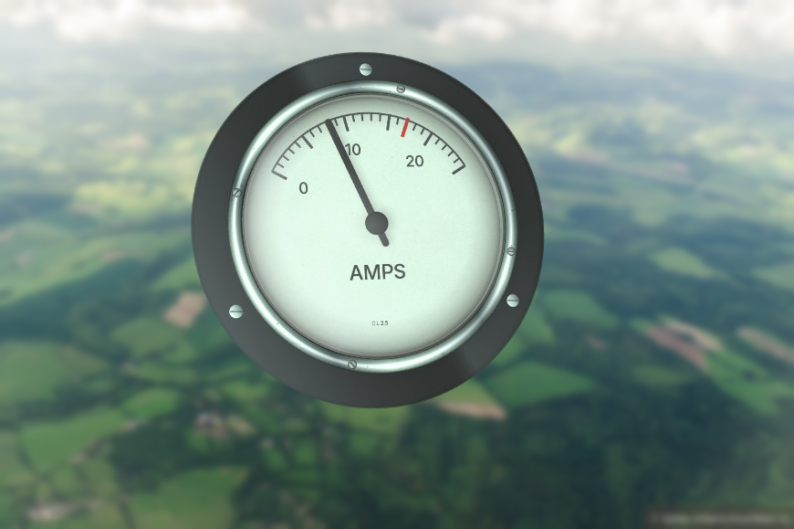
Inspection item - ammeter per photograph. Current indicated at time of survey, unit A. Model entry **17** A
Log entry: **8** A
